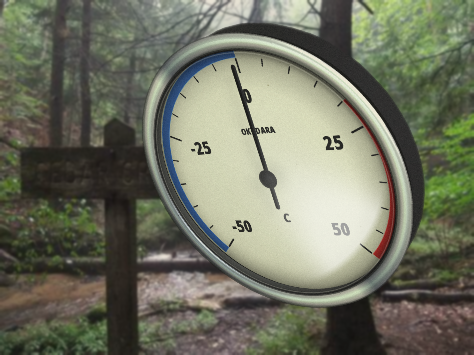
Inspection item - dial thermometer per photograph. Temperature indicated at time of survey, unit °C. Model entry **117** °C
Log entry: **0** °C
